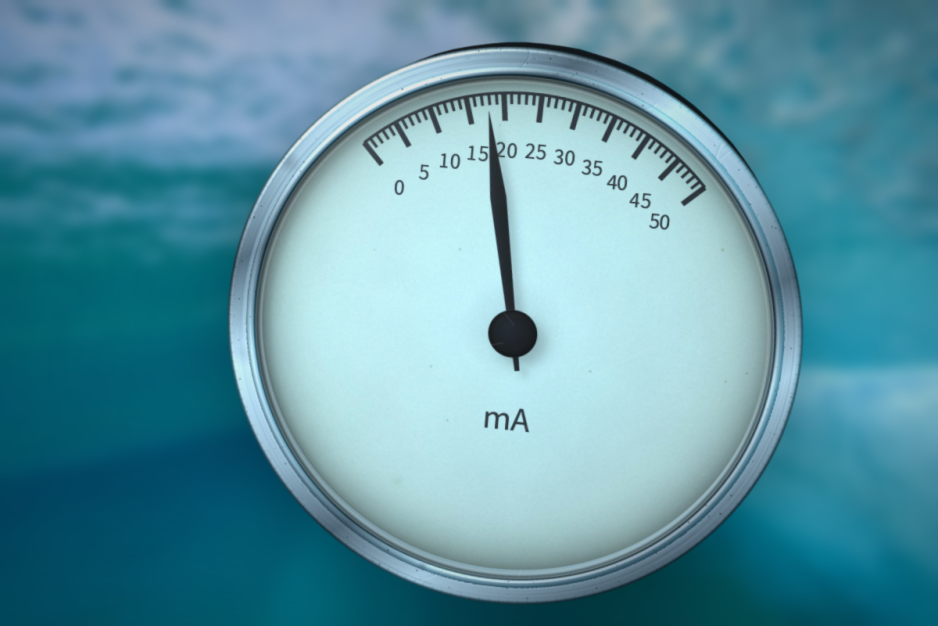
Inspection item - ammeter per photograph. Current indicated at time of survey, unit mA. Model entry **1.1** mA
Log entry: **18** mA
